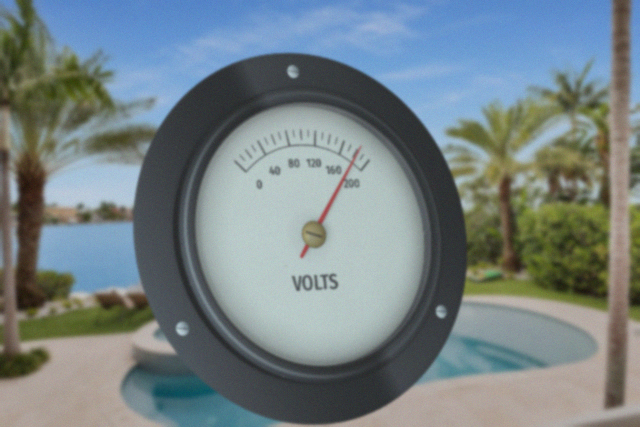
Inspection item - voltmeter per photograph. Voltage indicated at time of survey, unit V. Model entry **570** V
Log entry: **180** V
